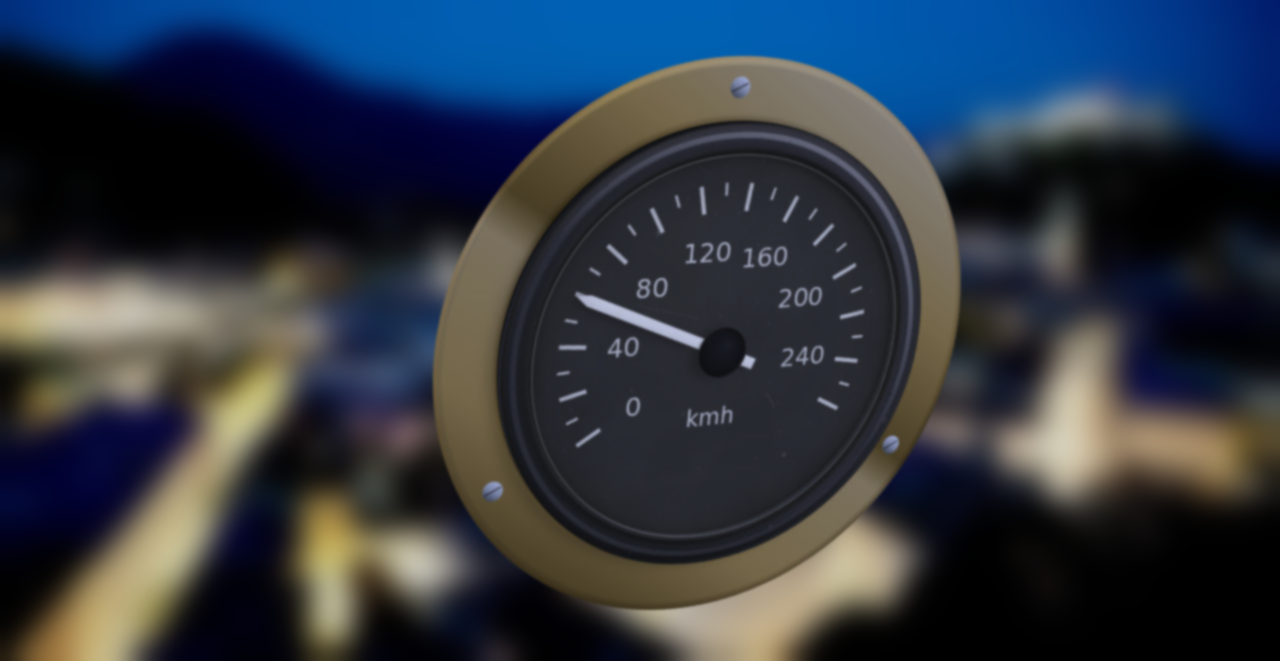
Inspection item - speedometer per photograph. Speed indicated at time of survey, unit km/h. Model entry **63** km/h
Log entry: **60** km/h
